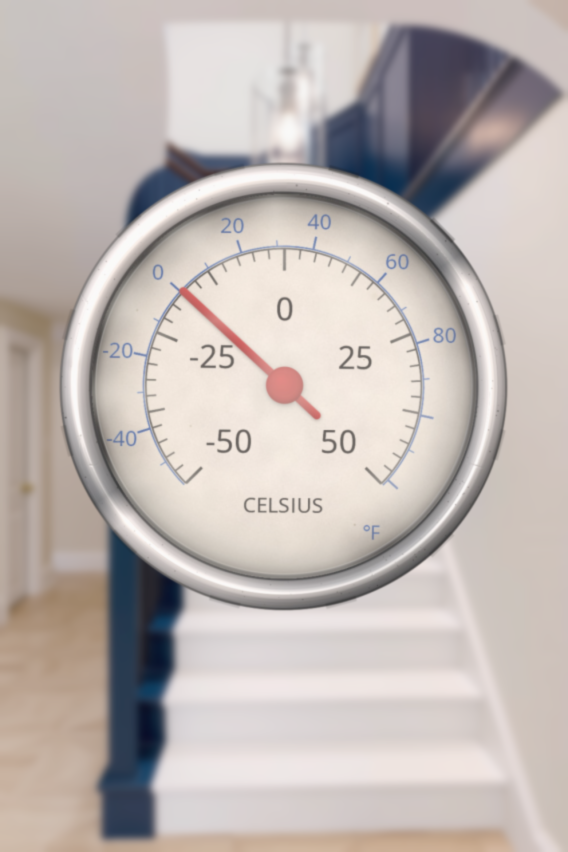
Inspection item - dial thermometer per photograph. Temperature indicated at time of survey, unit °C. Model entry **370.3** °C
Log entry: **-17.5** °C
